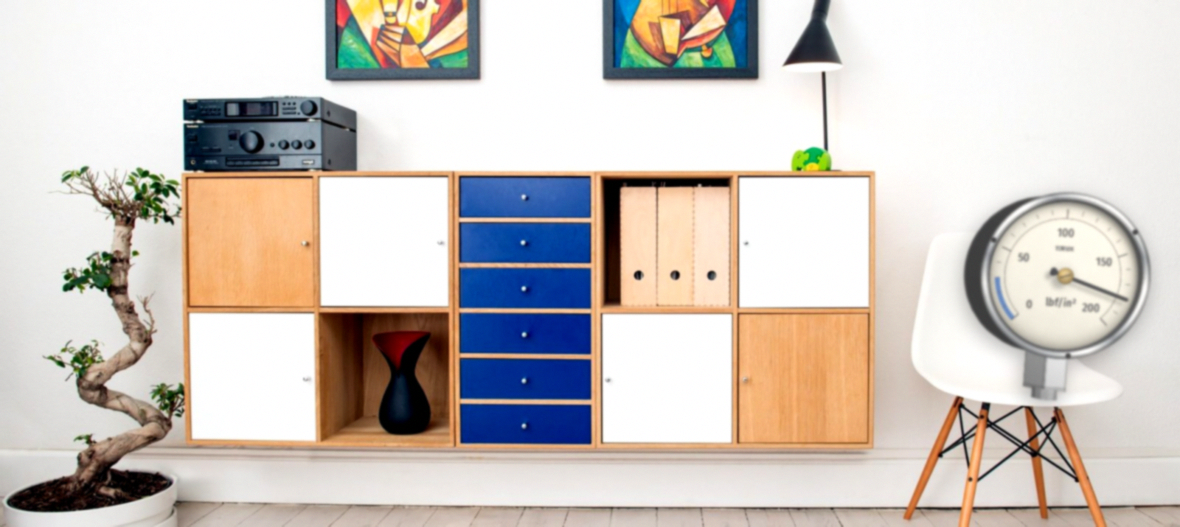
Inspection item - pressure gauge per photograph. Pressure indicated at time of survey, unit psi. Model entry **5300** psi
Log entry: **180** psi
